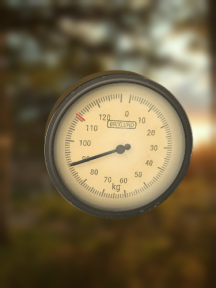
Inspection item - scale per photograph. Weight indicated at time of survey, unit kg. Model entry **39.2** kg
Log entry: **90** kg
